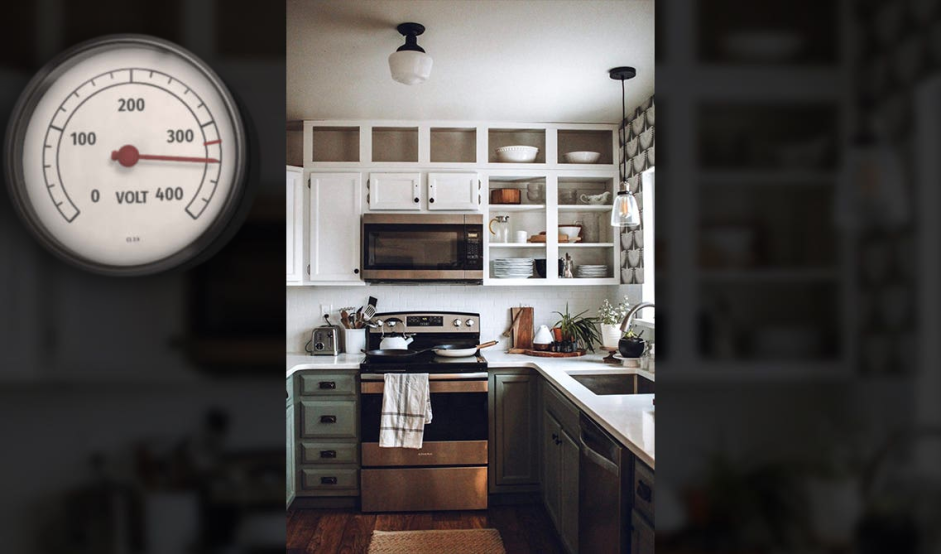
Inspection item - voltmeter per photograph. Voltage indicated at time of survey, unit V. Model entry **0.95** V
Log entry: **340** V
